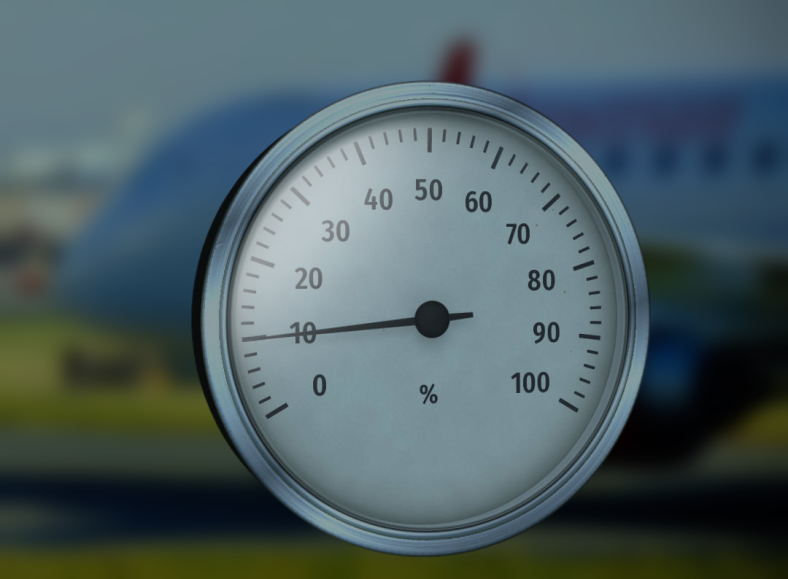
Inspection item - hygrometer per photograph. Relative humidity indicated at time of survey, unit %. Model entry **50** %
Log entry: **10** %
